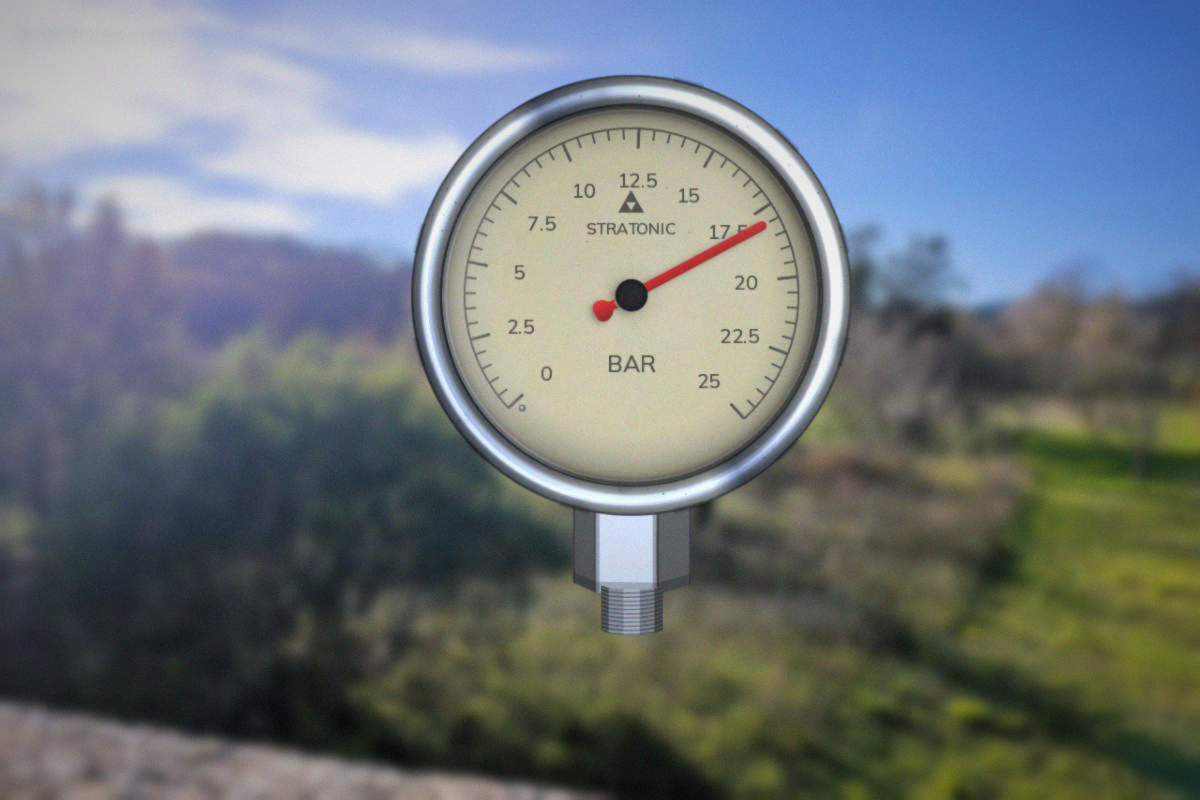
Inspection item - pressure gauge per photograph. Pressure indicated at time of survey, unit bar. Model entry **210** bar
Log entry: **18** bar
